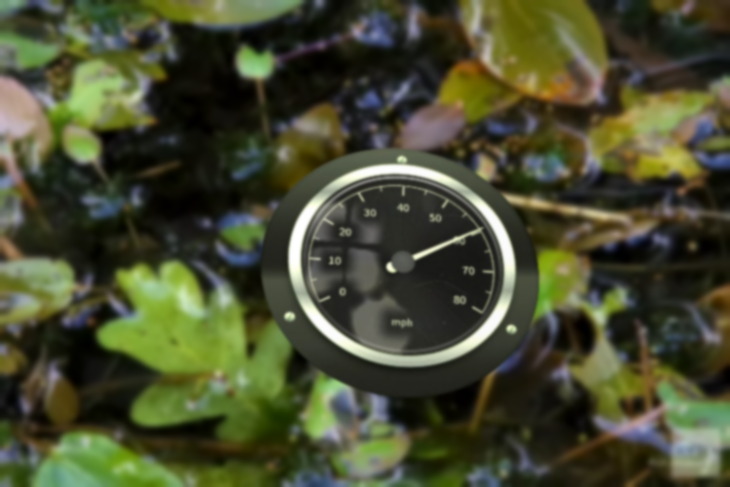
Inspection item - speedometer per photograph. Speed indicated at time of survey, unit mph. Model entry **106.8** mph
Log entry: **60** mph
